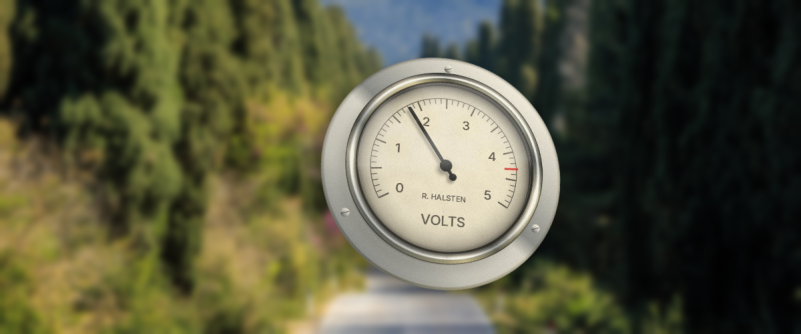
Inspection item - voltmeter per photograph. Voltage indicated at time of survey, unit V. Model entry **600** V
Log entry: **1.8** V
